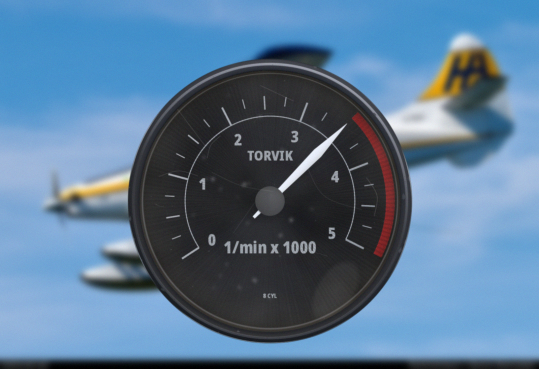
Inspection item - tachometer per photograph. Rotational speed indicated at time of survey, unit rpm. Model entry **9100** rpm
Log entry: **3500** rpm
